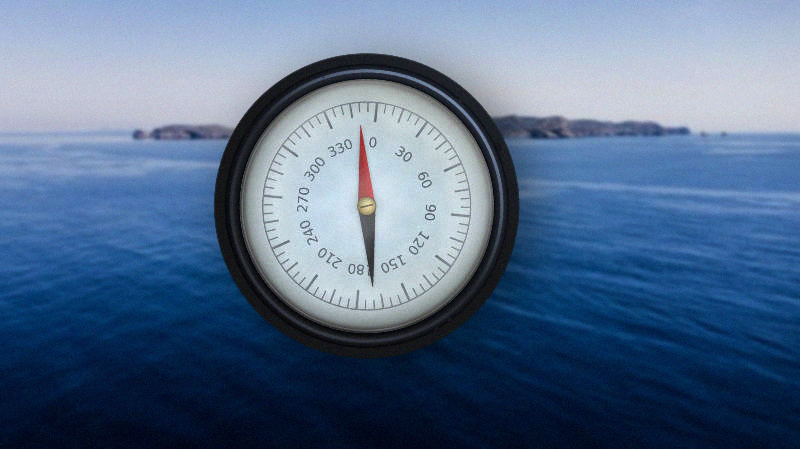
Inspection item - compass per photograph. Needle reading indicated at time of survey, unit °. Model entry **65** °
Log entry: **350** °
